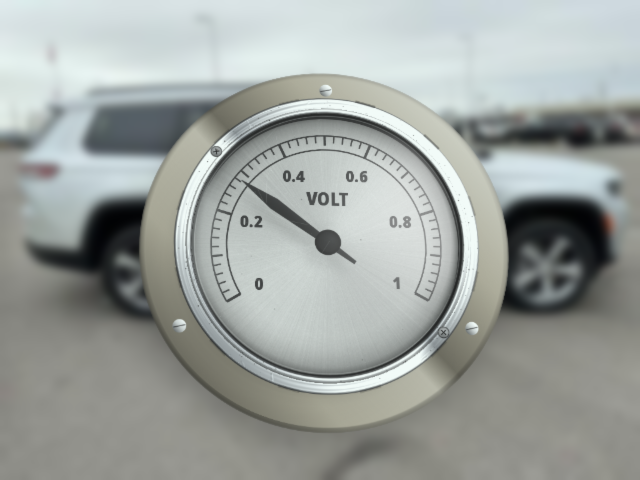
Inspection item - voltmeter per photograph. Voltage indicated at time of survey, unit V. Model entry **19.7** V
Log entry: **0.28** V
